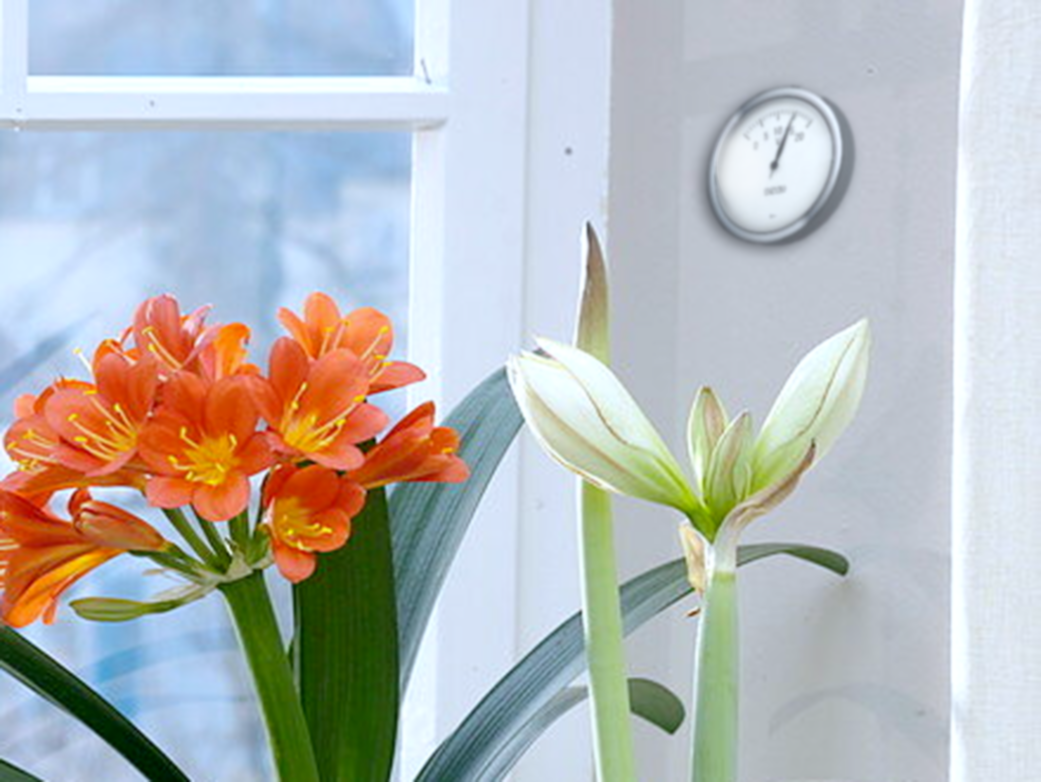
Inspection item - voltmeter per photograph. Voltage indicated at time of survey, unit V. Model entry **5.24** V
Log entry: **15** V
